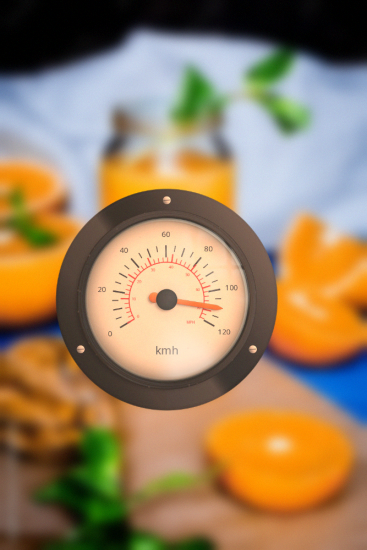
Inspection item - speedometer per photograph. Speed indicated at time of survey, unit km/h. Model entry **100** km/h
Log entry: **110** km/h
